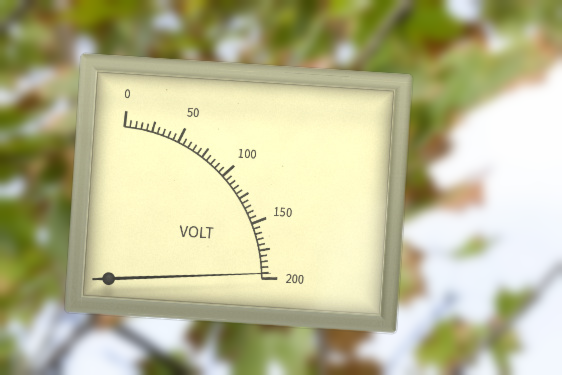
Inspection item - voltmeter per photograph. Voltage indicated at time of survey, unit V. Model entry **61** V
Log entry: **195** V
